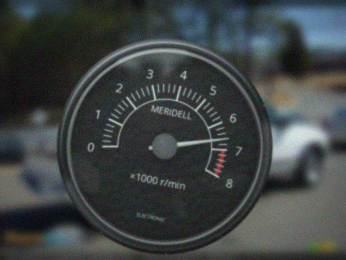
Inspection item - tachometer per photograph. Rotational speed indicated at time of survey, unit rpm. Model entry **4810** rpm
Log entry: **6600** rpm
